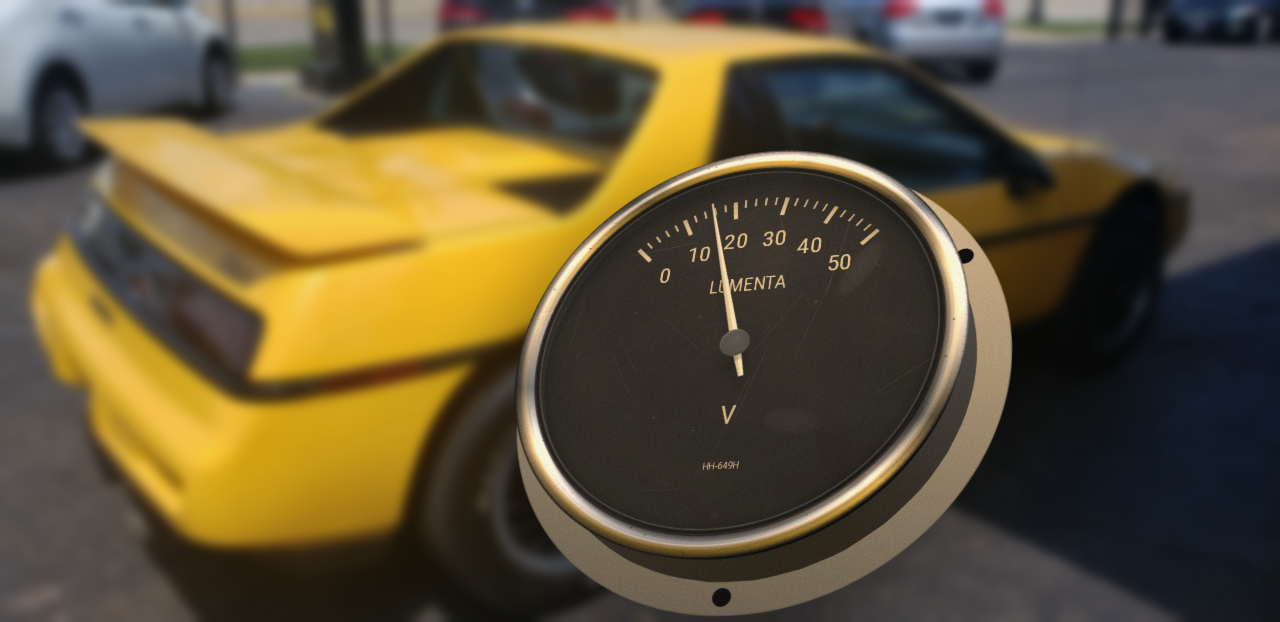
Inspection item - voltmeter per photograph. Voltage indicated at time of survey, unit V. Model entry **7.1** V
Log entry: **16** V
